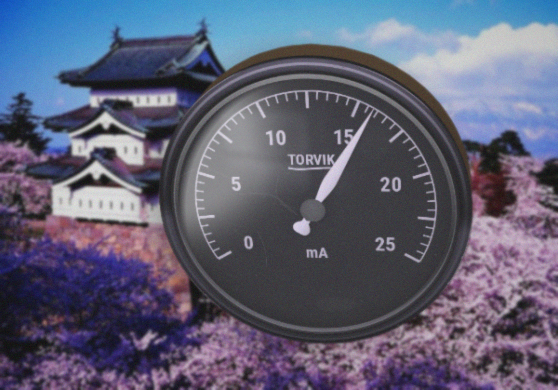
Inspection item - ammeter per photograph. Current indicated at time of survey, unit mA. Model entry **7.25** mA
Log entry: **15.75** mA
